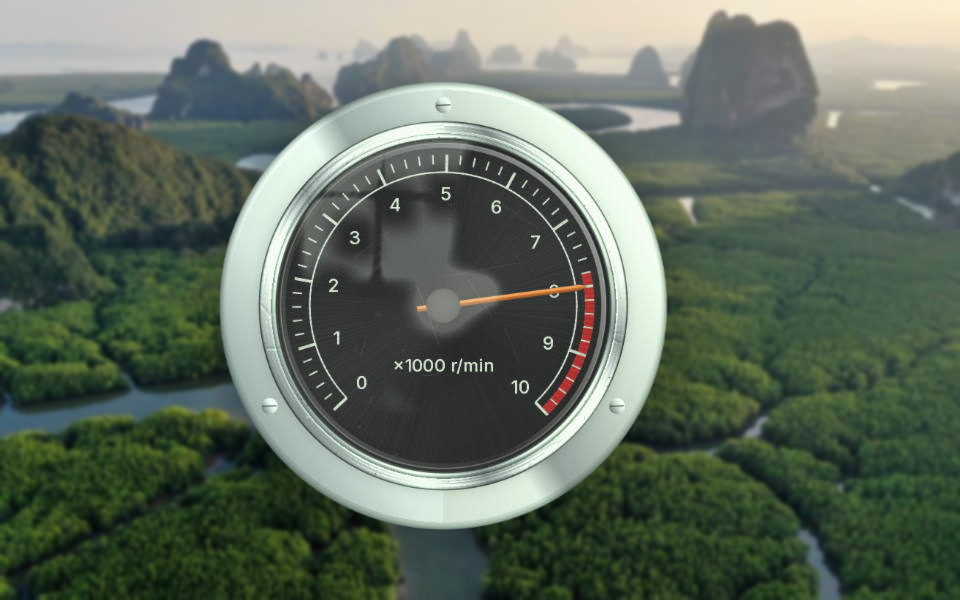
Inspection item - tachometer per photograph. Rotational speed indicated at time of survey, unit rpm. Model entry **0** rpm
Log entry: **8000** rpm
